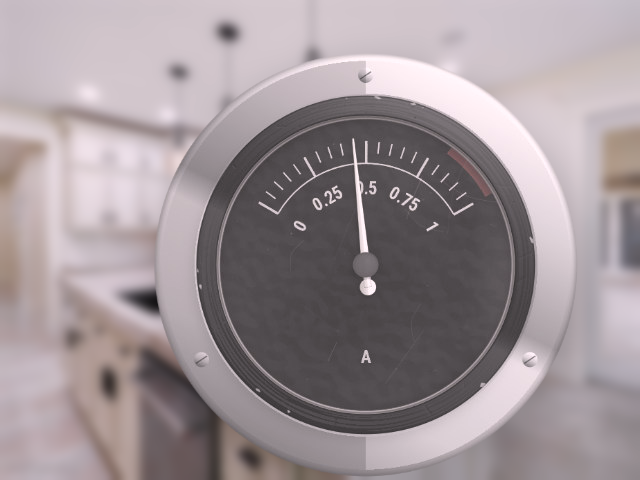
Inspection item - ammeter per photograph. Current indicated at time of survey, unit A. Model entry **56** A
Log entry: **0.45** A
